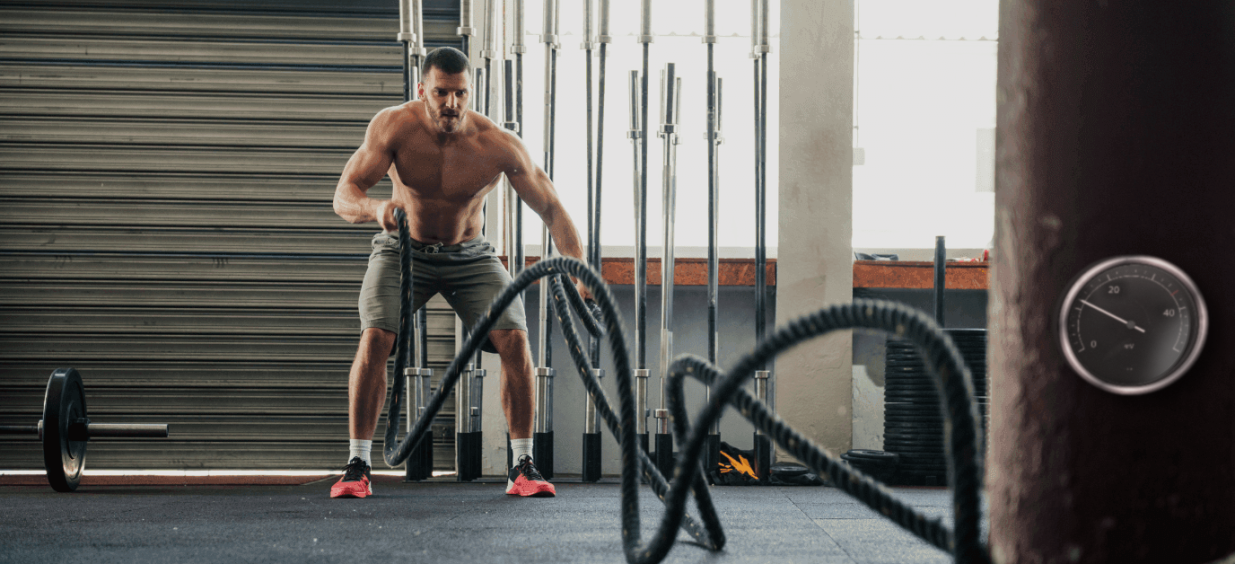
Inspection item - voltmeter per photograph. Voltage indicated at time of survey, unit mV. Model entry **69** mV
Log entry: **12** mV
